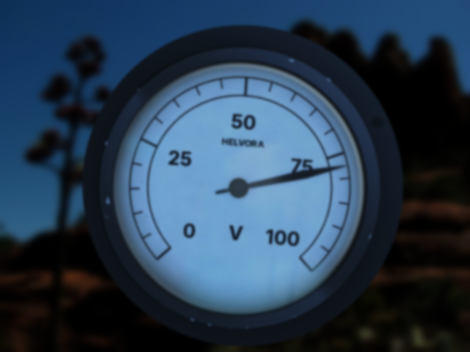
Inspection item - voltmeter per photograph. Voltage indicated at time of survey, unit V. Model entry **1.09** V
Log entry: **77.5** V
